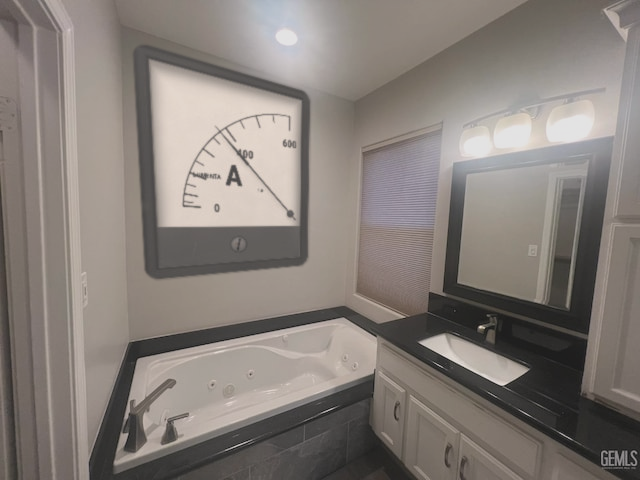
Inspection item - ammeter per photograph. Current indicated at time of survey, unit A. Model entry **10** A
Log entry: **375** A
